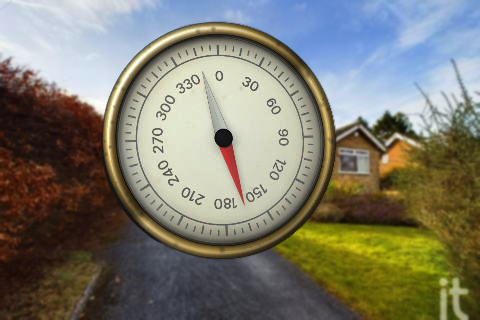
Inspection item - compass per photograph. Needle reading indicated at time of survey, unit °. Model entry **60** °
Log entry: **165** °
